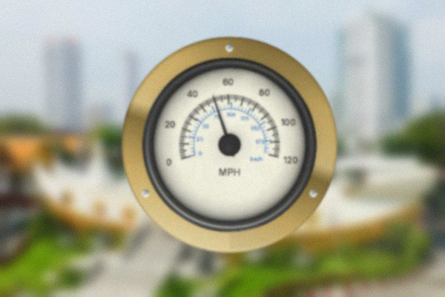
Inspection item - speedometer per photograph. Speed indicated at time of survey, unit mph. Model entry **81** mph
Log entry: **50** mph
